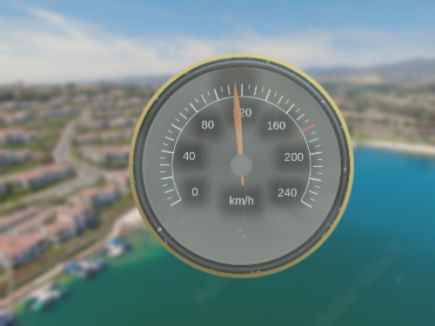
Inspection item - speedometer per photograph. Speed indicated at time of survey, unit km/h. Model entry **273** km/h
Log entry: **115** km/h
